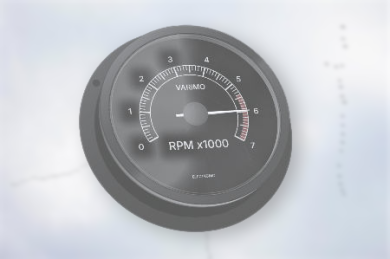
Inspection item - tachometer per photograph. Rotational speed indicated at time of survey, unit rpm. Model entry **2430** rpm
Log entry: **6000** rpm
